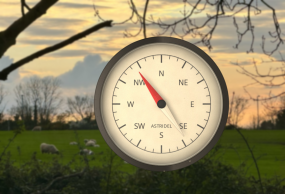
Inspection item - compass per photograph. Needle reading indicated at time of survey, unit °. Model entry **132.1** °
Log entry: **325** °
